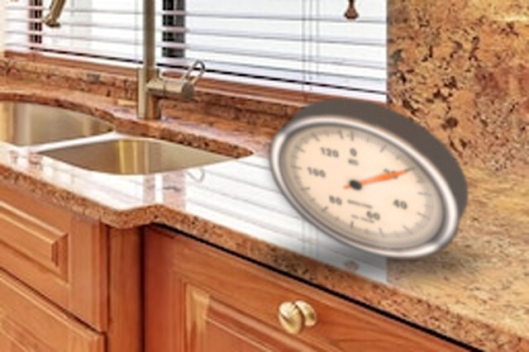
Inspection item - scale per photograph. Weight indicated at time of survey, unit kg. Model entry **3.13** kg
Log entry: **20** kg
